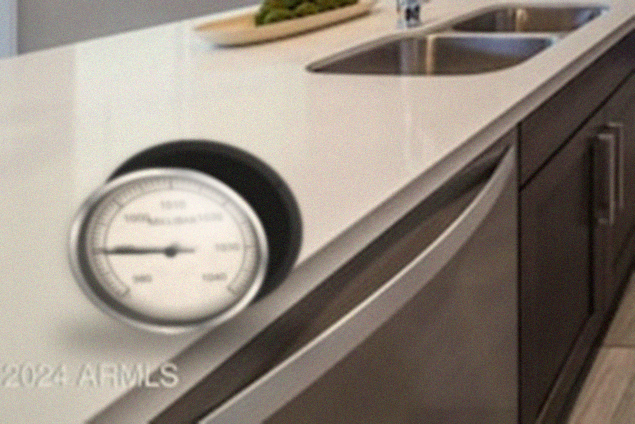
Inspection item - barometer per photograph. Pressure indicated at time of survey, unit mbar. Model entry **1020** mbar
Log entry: **990** mbar
